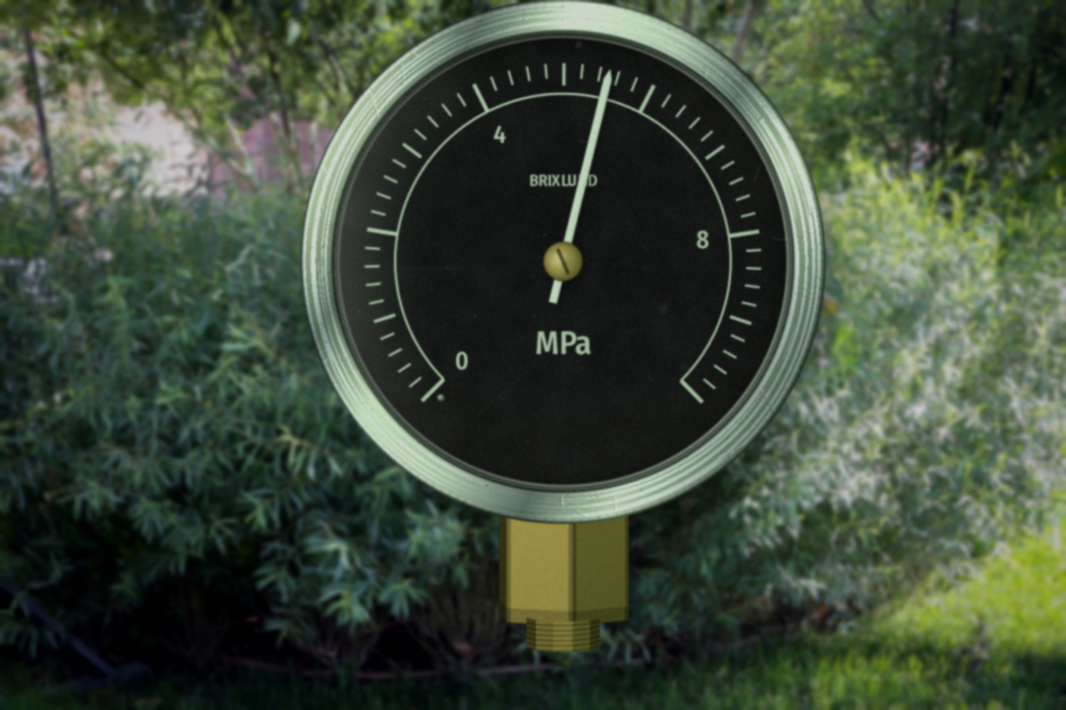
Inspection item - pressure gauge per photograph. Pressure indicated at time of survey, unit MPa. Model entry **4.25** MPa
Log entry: **5.5** MPa
